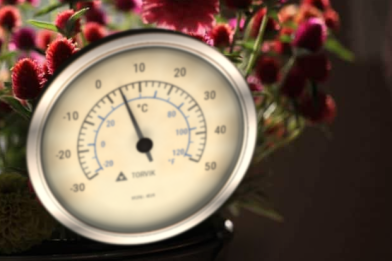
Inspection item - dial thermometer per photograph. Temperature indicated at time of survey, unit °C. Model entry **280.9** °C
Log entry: **4** °C
